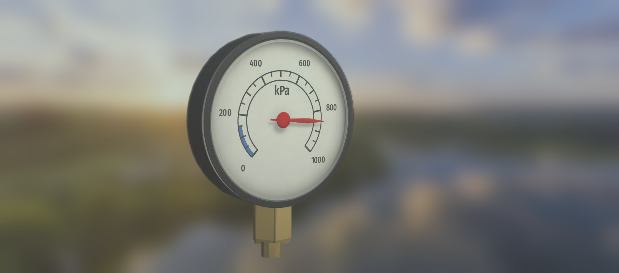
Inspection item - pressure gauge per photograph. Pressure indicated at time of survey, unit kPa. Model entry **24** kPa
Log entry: **850** kPa
